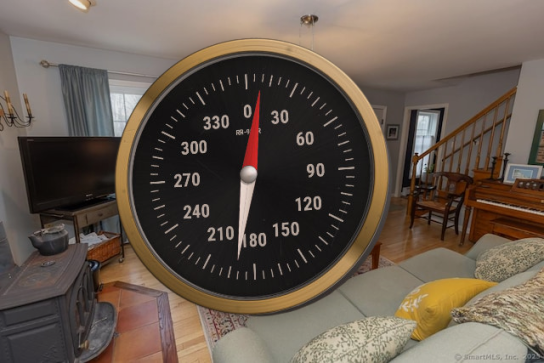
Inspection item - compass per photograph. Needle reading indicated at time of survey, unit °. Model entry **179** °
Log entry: **10** °
